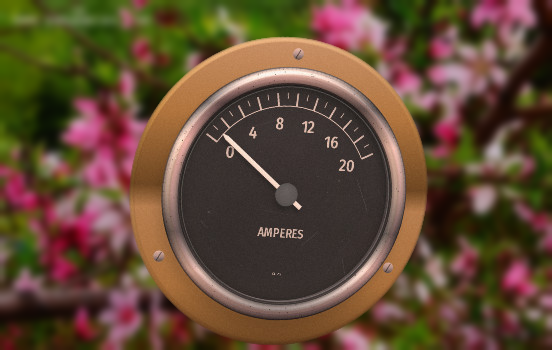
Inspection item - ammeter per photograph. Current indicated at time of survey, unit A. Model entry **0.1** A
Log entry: **1** A
